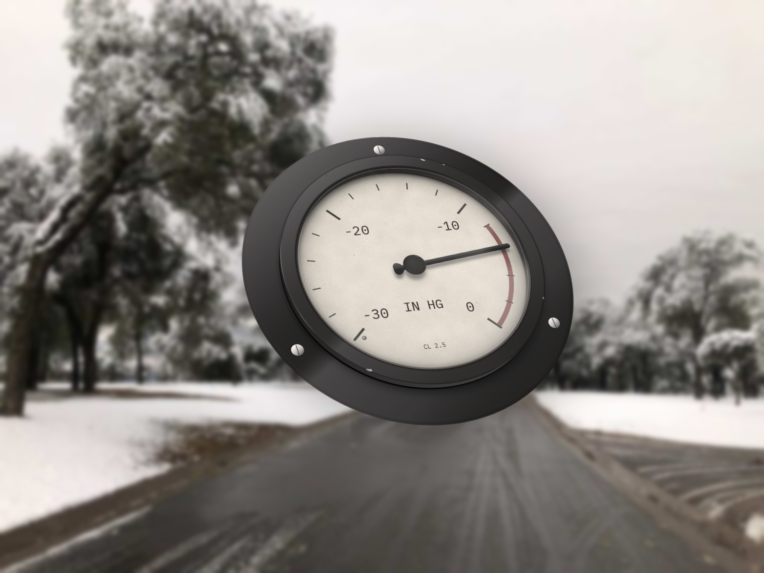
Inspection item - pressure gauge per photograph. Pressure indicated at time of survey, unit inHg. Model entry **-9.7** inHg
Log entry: **-6** inHg
